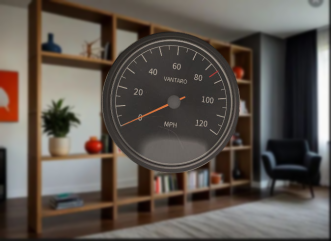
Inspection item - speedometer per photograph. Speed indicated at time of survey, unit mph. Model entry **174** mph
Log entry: **0** mph
